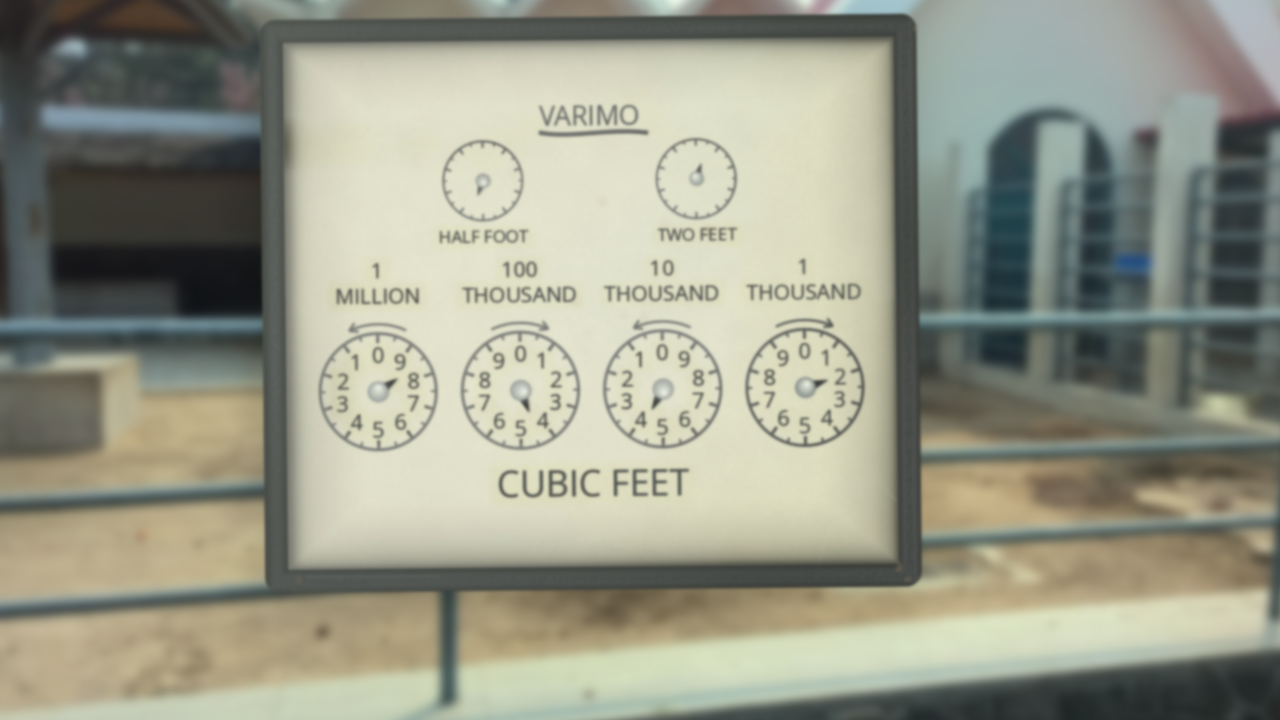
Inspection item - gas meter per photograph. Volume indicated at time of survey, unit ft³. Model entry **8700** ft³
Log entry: **844200** ft³
